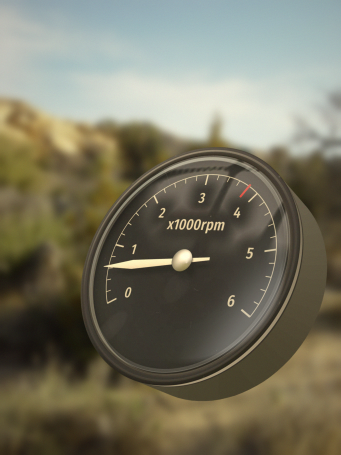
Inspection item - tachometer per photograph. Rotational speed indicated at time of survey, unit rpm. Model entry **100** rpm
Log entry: **600** rpm
